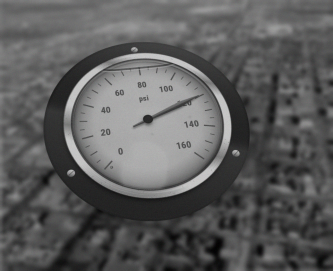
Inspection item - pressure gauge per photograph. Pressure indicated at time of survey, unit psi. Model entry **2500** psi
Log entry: **120** psi
